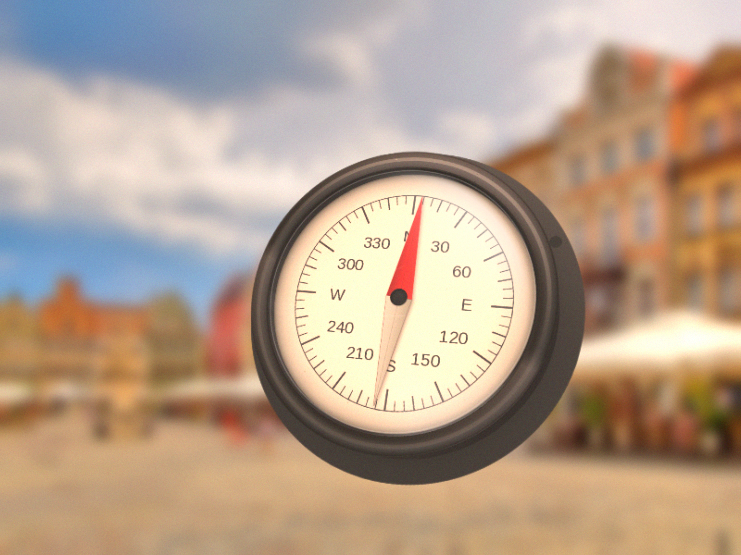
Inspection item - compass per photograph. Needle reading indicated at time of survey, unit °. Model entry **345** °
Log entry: **5** °
